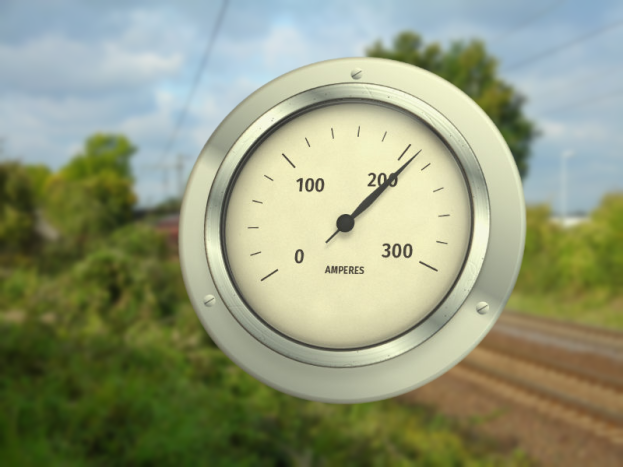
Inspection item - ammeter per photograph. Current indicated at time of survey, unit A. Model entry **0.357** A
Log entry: **210** A
